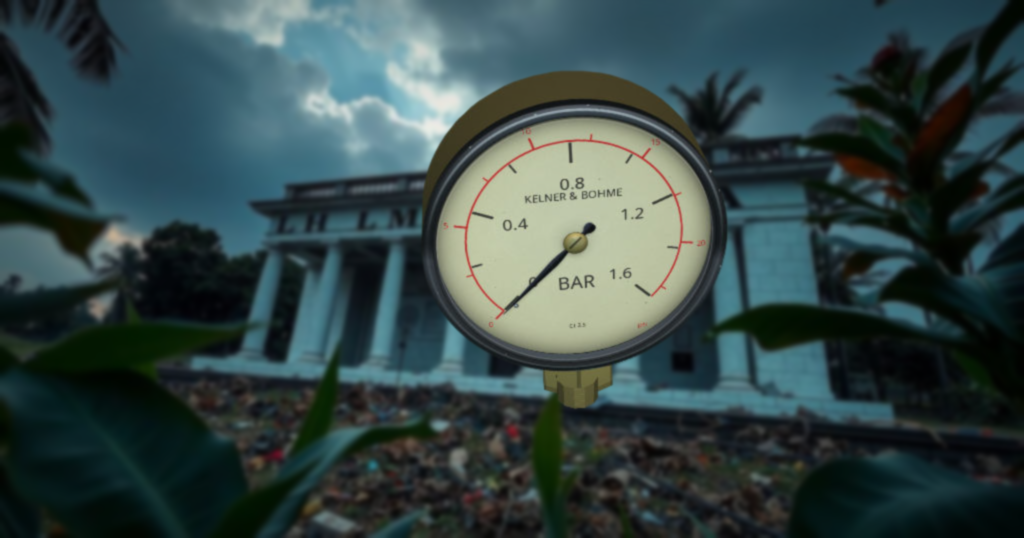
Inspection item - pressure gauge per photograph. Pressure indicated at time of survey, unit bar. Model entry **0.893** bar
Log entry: **0** bar
